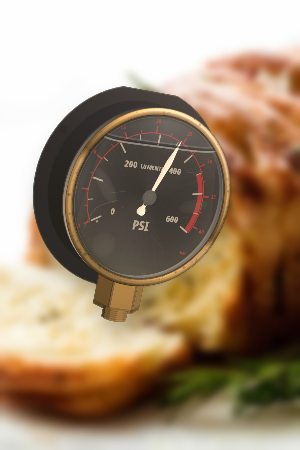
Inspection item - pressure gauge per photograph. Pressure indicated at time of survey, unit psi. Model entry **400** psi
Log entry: **350** psi
